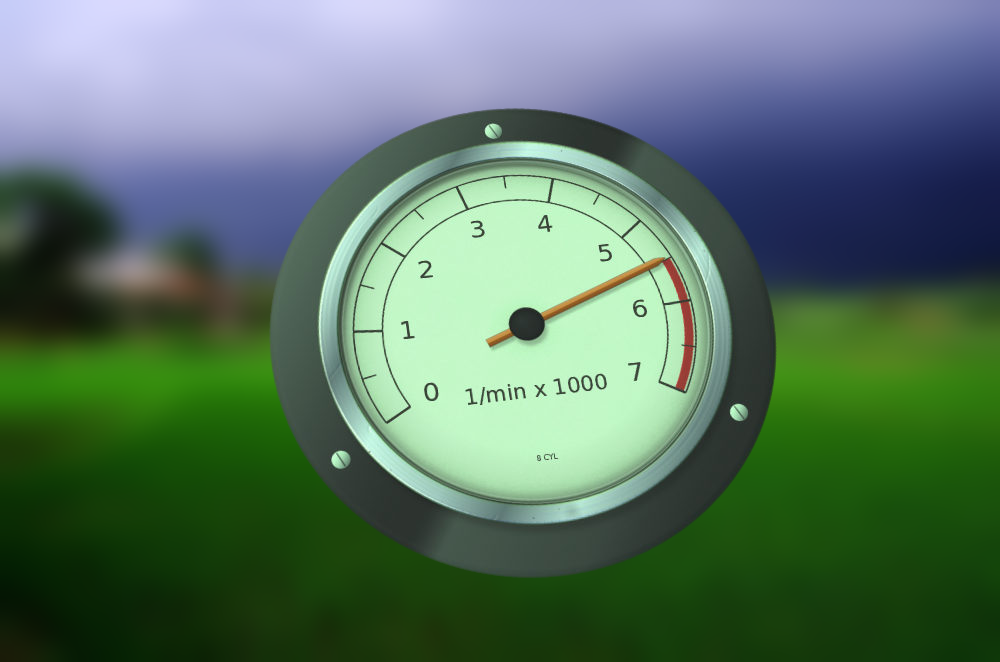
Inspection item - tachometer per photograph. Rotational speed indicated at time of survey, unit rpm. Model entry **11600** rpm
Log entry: **5500** rpm
